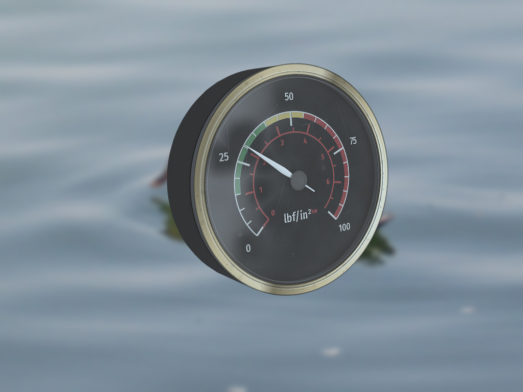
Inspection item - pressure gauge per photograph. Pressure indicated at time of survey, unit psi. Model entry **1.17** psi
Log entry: **30** psi
